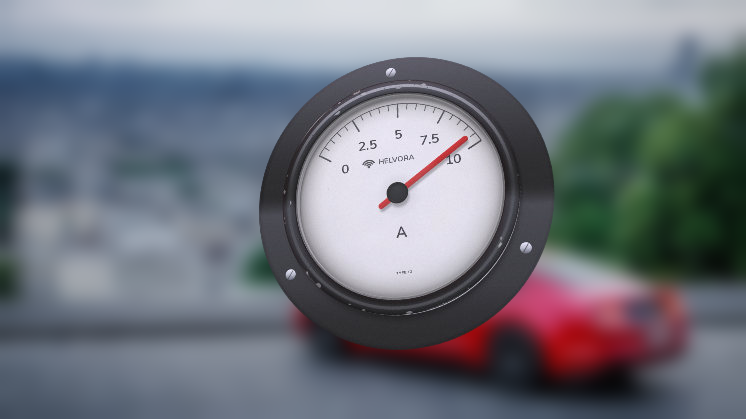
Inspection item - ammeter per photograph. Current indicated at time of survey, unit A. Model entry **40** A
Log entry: **9.5** A
